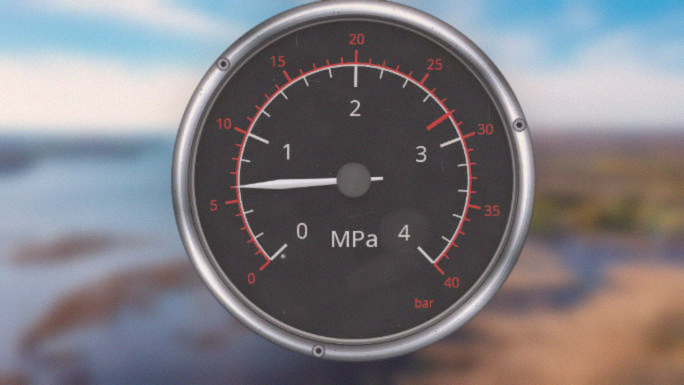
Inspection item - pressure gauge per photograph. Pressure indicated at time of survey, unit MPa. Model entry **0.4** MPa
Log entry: **0.6** MPa
